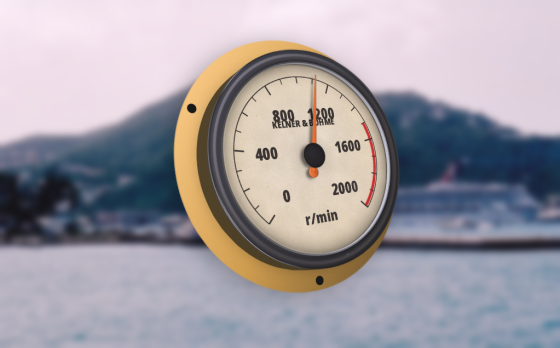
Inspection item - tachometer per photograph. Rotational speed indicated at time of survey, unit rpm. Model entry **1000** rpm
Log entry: **1100** rpm
